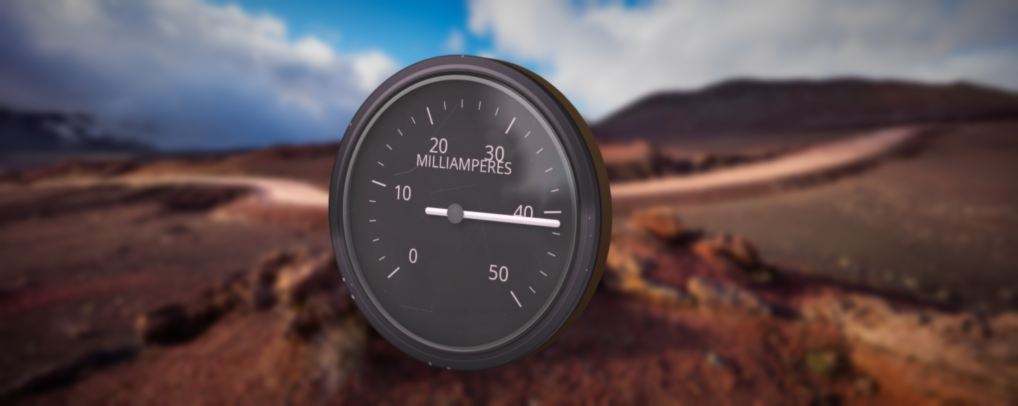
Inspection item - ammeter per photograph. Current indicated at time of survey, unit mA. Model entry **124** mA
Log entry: **41** mA
